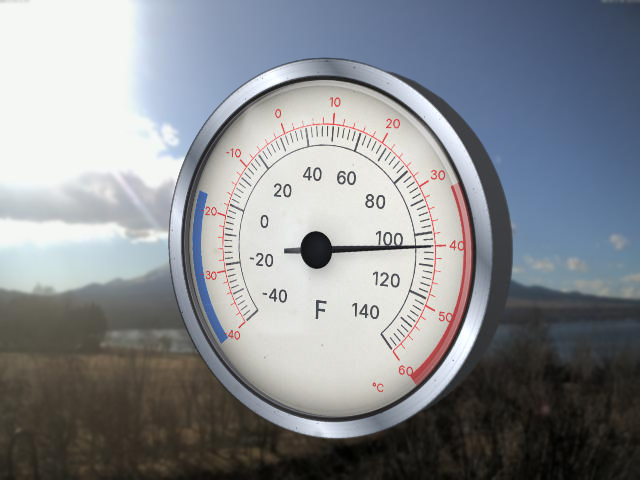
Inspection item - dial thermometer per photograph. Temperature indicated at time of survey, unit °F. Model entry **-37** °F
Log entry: **104** °F
